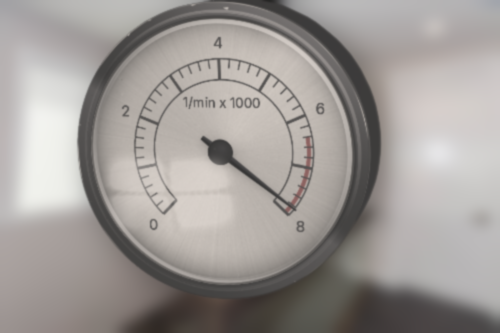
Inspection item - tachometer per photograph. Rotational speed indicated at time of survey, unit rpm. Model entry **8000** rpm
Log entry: **7800** rpm
